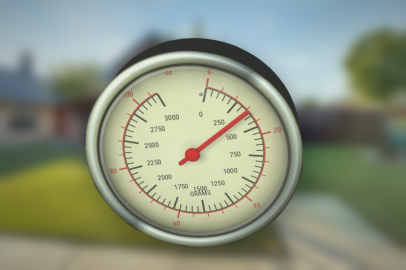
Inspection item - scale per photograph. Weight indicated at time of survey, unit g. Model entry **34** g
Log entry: **350** g
